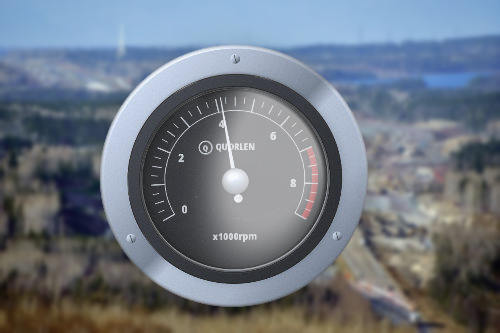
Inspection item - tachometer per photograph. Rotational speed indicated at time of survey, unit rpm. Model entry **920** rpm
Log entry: **4125** rpm
